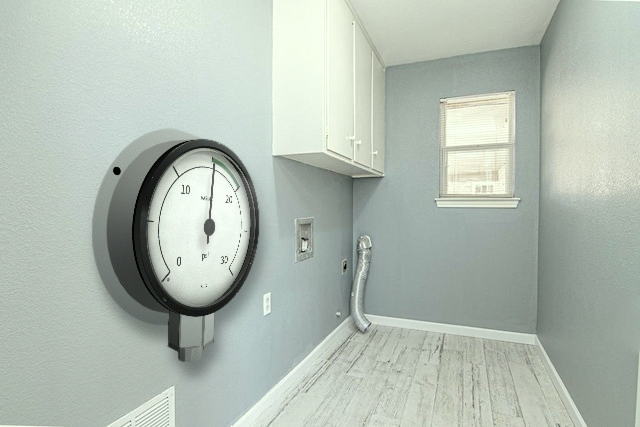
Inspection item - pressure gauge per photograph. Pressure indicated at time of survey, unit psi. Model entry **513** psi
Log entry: **15** psi
